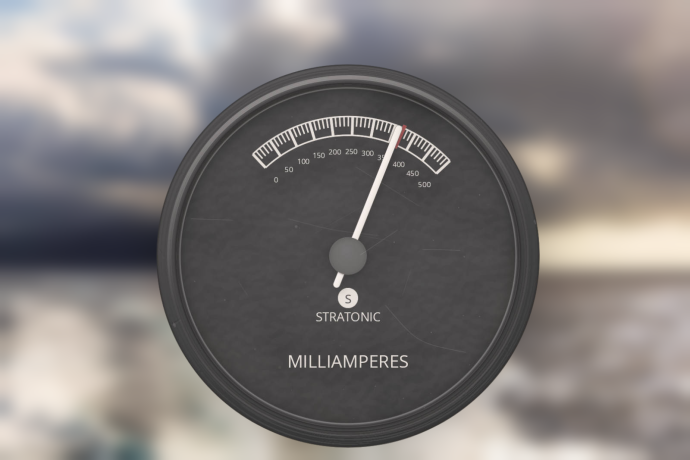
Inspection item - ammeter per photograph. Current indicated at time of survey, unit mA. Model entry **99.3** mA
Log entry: **360** mA
